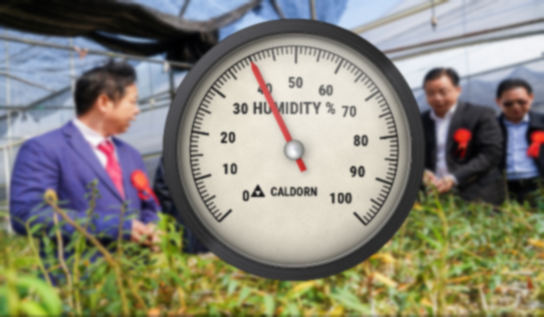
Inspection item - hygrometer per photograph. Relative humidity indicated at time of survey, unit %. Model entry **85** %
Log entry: **40** %
